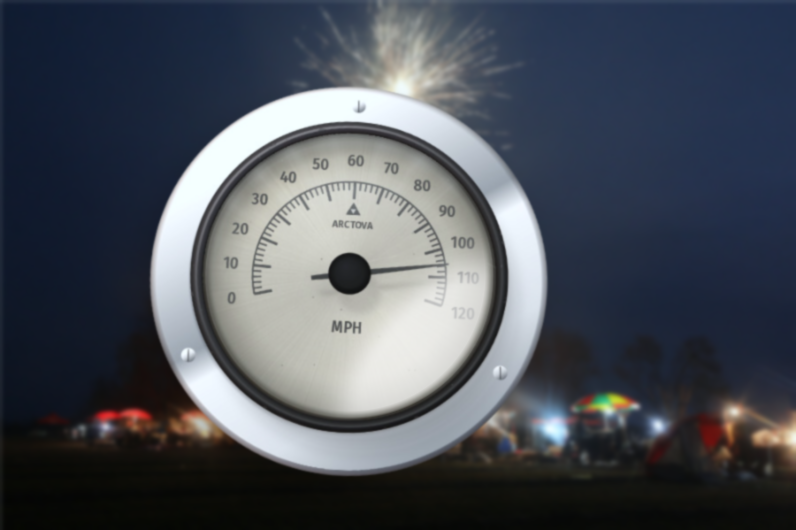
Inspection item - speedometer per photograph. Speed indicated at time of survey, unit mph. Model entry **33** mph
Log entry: **106** mph
